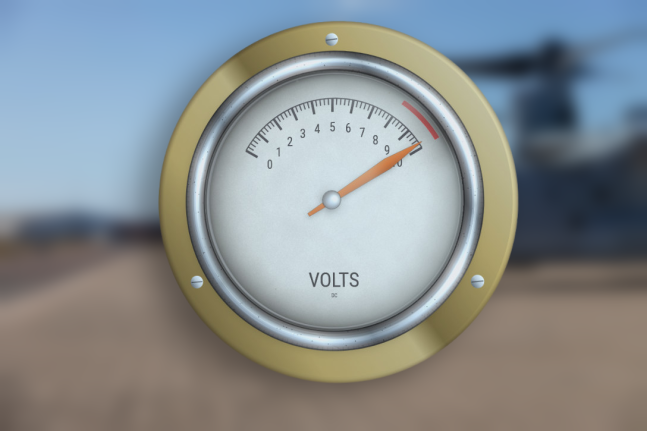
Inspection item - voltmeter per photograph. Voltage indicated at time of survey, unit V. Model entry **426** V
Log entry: **9.8** V
